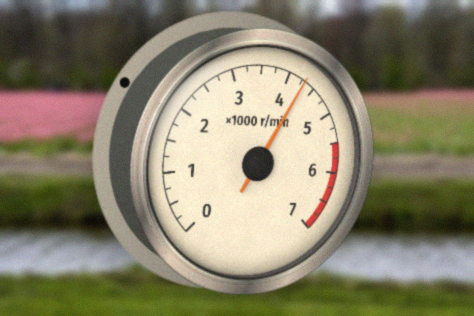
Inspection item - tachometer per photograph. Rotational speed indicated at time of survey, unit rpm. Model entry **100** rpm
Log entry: **4250** rpm
